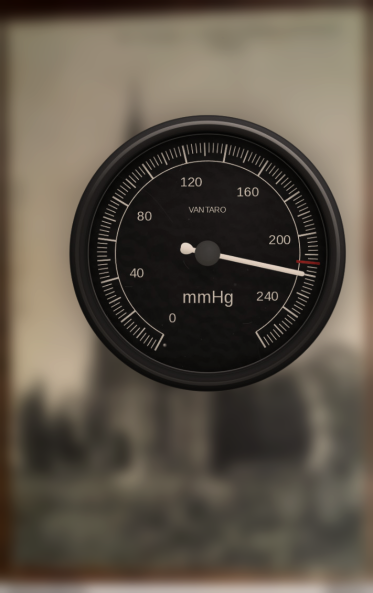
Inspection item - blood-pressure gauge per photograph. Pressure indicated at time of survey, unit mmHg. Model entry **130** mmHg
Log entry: **220** mmHg
